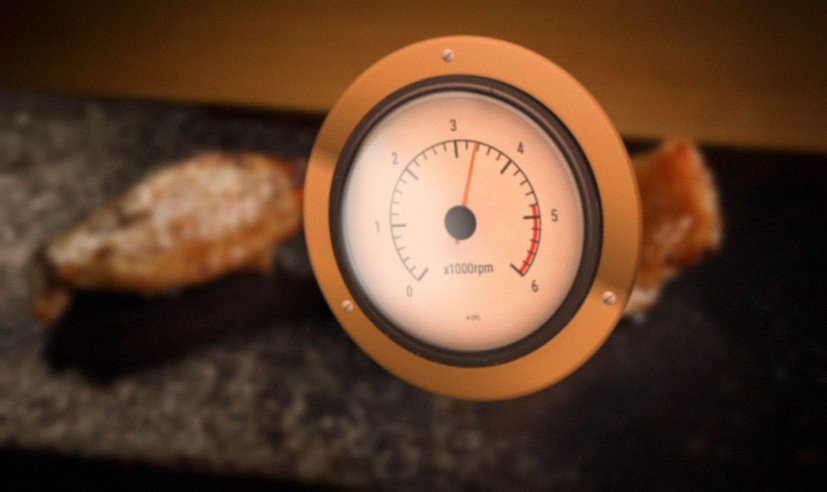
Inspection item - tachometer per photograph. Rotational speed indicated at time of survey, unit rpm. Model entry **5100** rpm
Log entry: **3400** rpm
